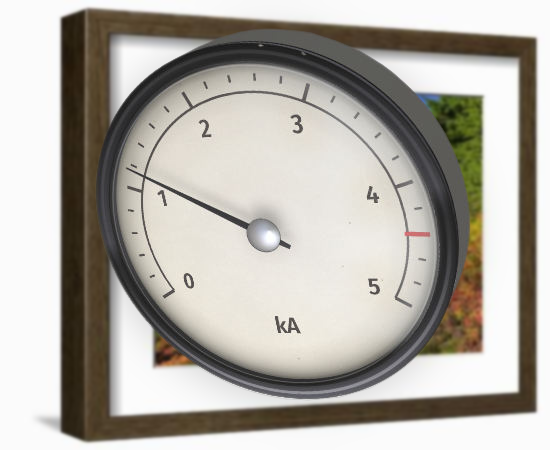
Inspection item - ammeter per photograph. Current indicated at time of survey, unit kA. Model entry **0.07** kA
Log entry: **1.2** kA
